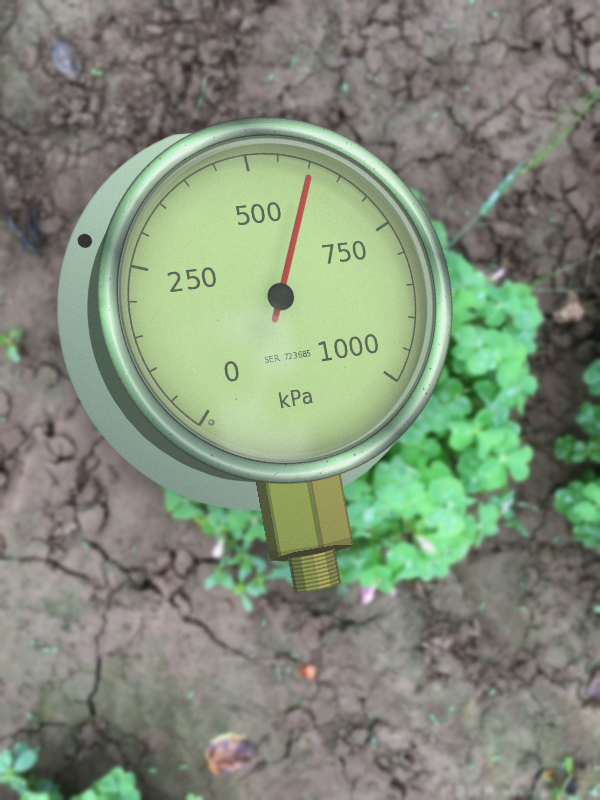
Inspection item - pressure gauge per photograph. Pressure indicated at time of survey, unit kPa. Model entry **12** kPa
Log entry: **600** kPa
